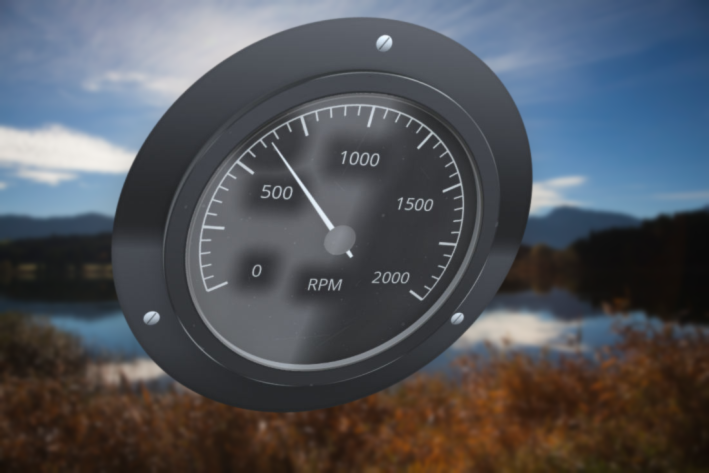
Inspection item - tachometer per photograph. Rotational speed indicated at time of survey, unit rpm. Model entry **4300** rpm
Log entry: **625** rpm
